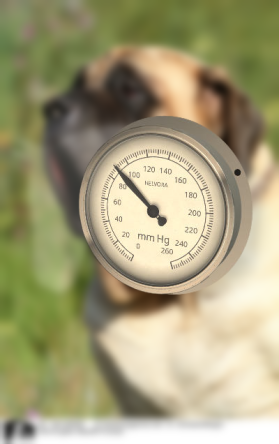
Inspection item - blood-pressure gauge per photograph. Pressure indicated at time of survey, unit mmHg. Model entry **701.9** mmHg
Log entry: **90** mmHg
